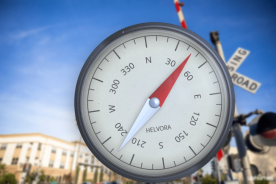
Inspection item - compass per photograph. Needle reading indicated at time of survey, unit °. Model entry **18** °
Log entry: **45** °
